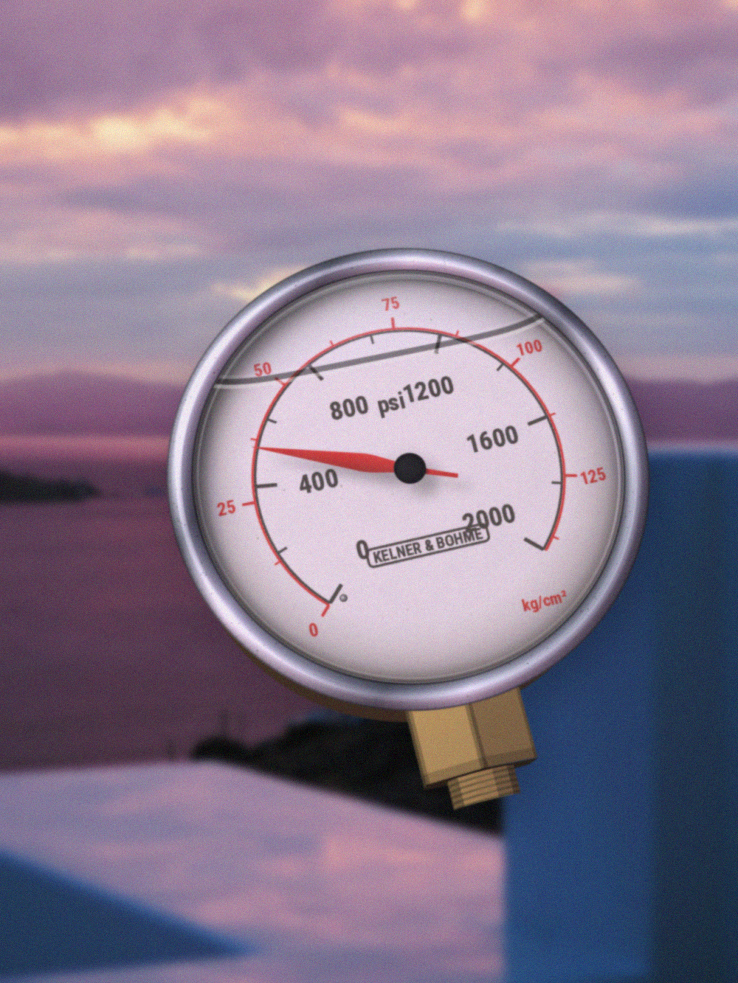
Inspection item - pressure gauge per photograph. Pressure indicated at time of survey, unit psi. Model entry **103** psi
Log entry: **500** psi
